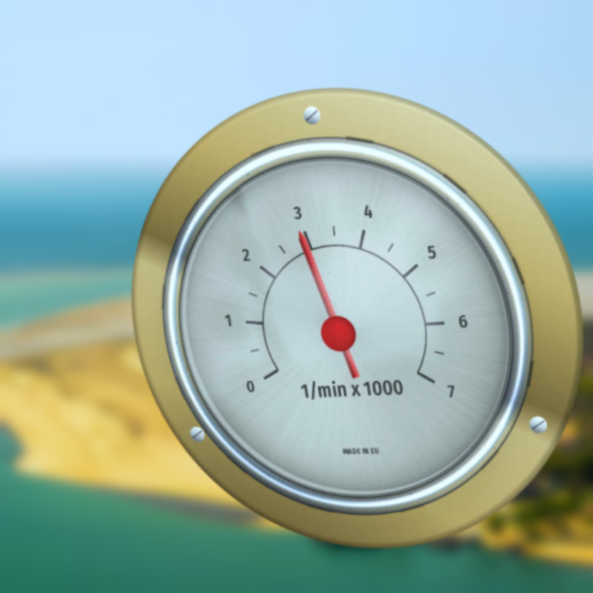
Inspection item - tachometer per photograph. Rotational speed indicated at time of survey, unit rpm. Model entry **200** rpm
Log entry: **3000** rpm
